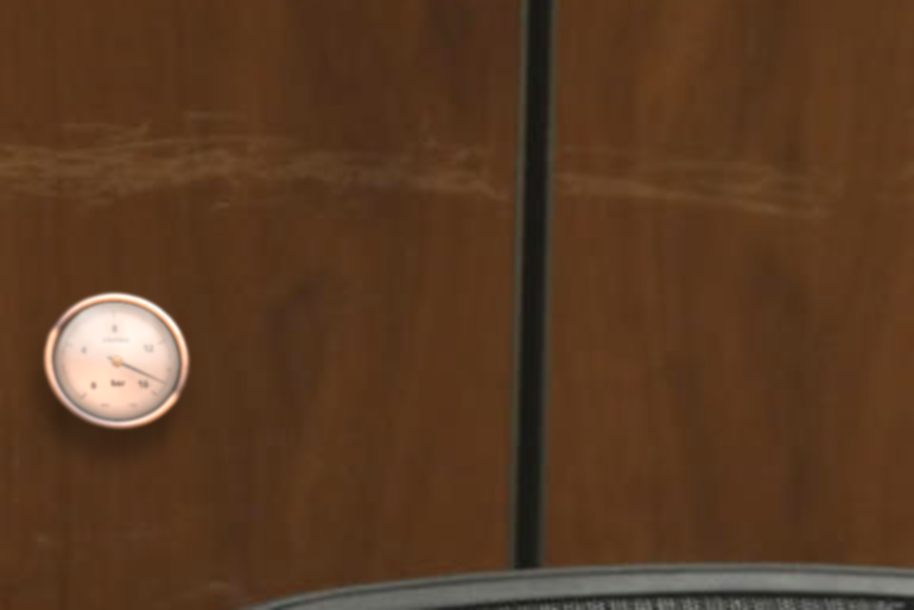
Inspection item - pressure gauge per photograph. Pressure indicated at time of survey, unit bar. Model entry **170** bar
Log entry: **15** bar
